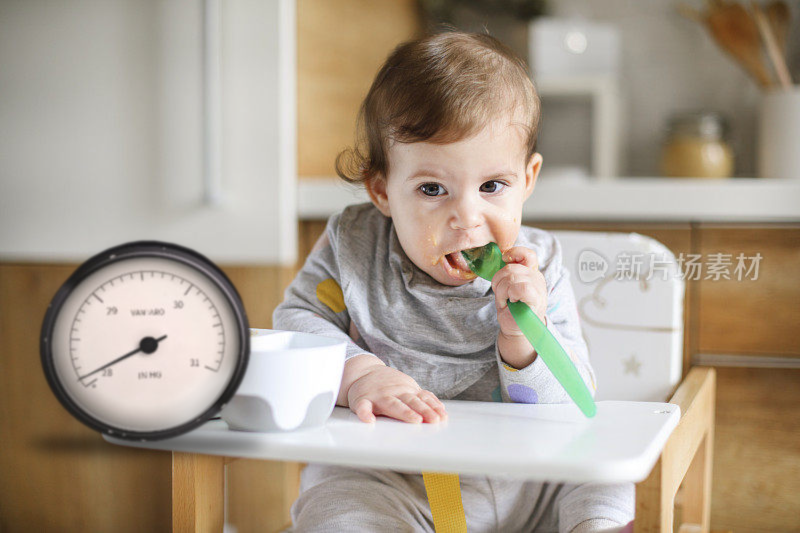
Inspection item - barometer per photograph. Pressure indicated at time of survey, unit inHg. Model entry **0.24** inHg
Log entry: **28.1** inHg
